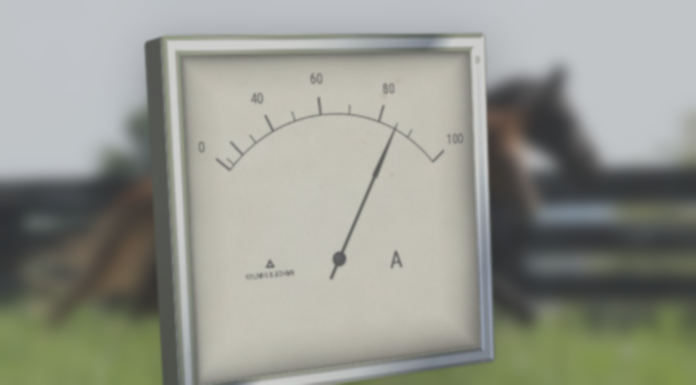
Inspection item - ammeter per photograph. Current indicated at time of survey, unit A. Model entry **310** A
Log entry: **85** A
